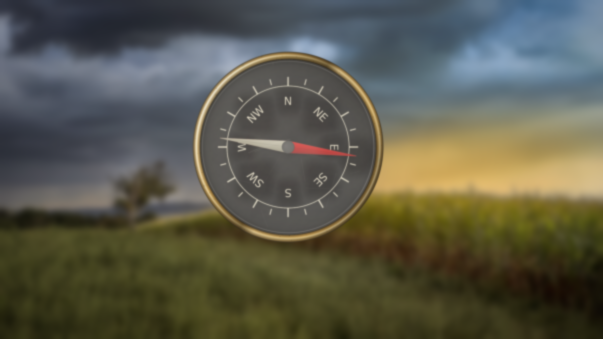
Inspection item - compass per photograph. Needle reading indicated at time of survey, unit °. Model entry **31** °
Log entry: **97.5** °
